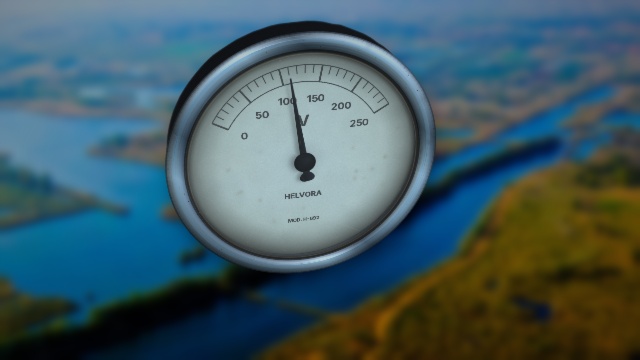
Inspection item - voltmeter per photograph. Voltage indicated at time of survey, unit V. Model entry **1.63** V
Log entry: **110** V
